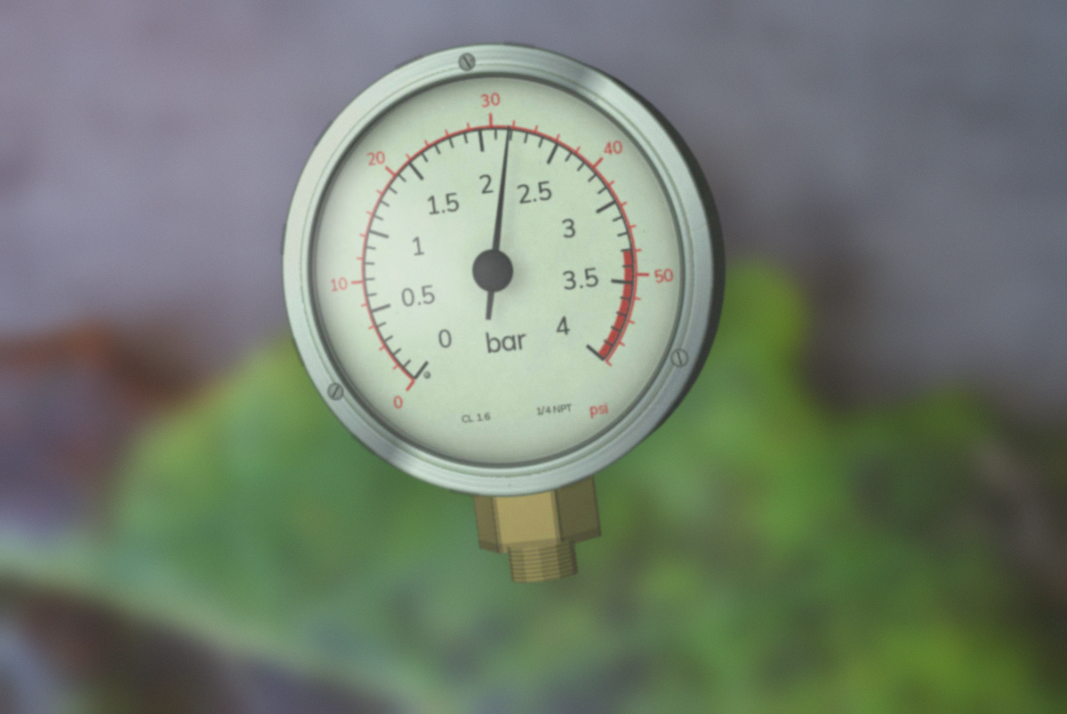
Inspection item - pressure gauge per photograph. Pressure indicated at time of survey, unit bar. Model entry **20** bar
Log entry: **2.2** bar
